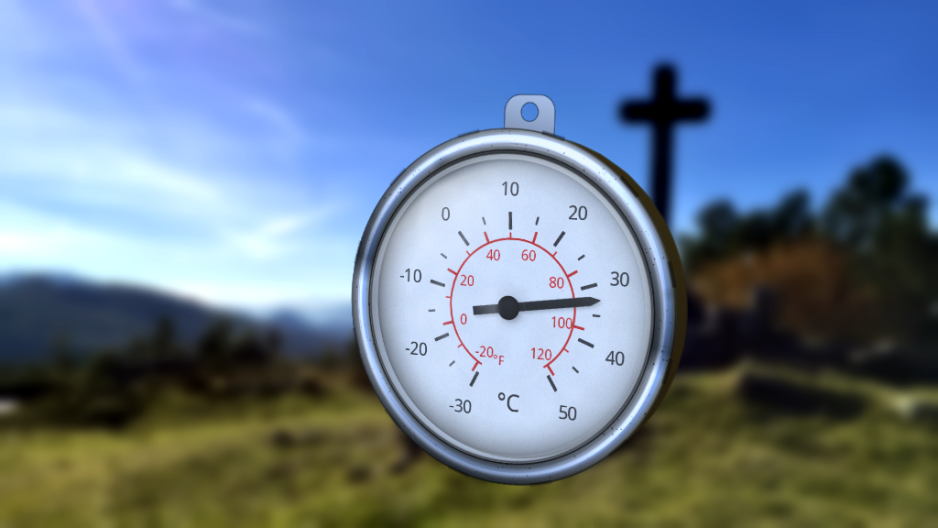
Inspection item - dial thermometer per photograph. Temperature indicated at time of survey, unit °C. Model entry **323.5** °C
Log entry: **32.5** °C
